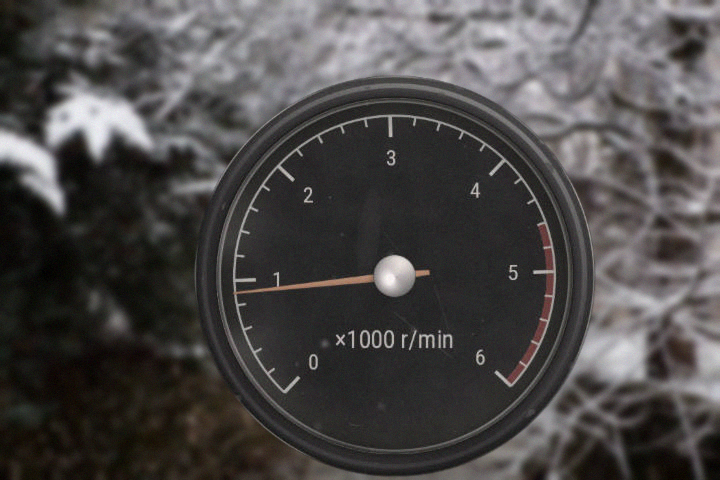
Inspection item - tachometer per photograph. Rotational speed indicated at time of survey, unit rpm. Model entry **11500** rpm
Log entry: **900** rpm
